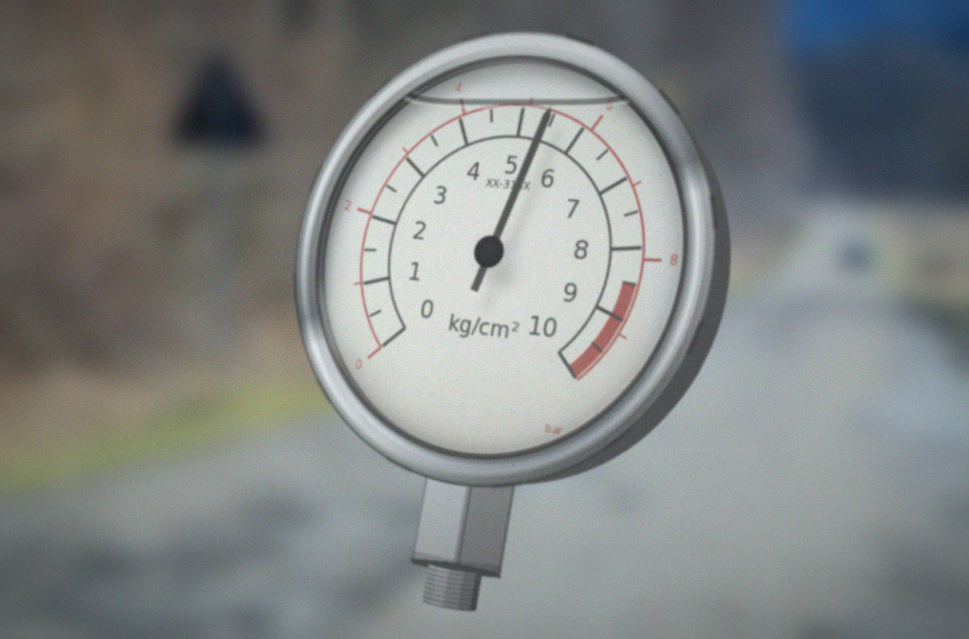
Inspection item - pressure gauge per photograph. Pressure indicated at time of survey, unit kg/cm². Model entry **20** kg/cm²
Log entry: **5.5** kg/cm²
